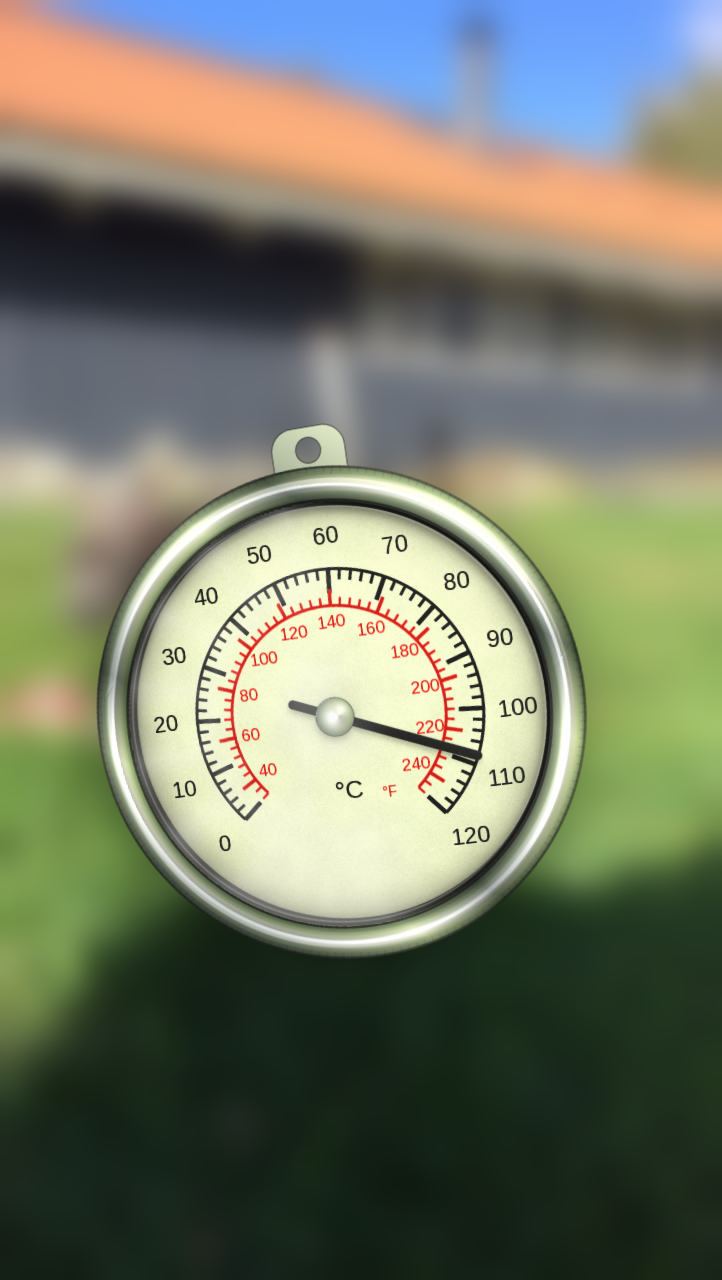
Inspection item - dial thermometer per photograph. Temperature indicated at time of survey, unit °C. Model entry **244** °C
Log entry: **108** °C
